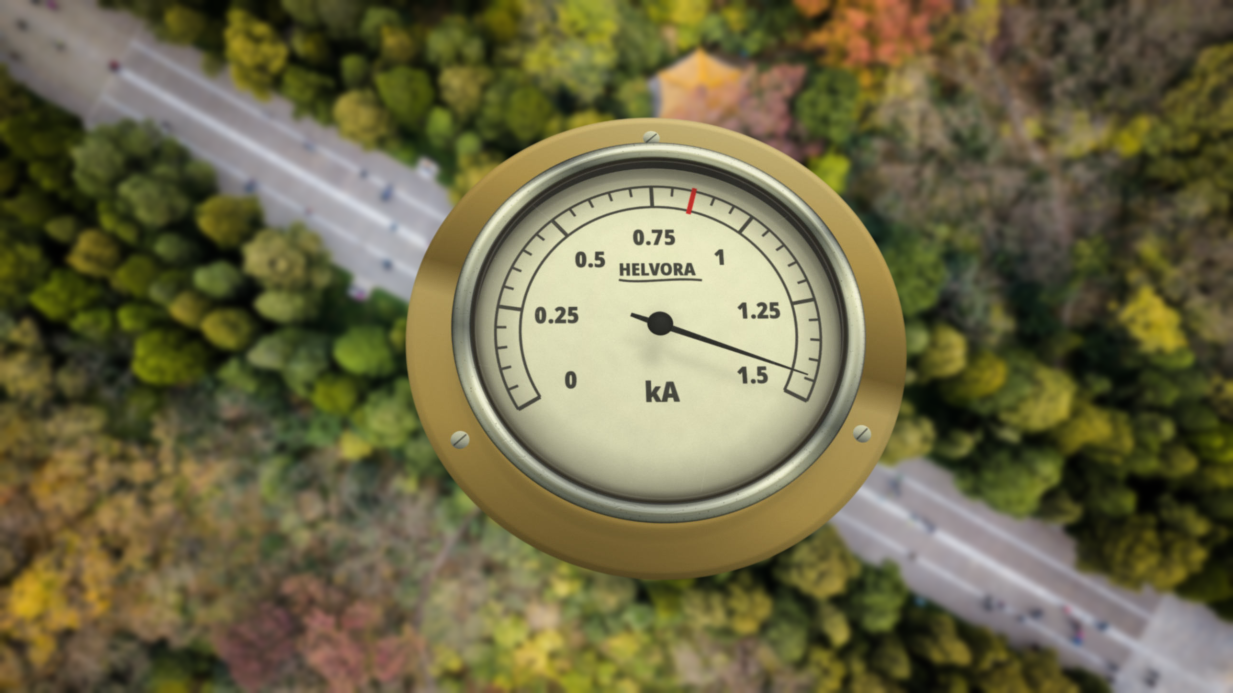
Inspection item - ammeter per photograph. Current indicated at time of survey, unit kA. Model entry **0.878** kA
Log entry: **1.45** kA
